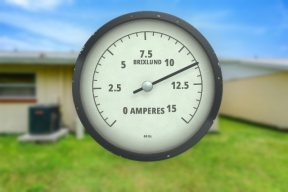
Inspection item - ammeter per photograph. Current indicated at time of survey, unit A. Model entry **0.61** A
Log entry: **11.25** A
